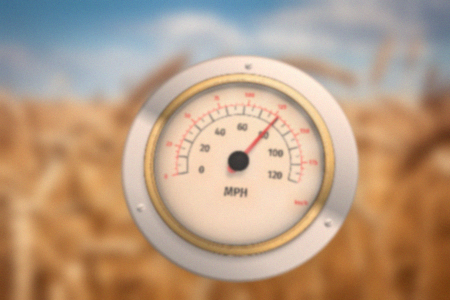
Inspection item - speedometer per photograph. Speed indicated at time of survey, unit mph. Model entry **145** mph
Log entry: **80** mph
